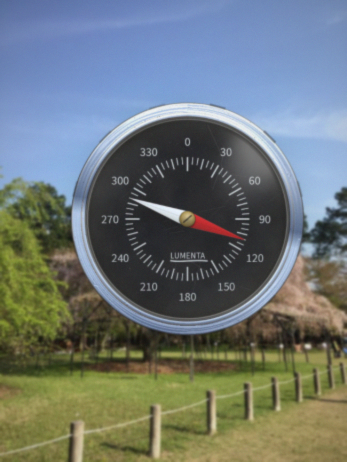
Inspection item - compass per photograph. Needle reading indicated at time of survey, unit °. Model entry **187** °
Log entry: **110** °
